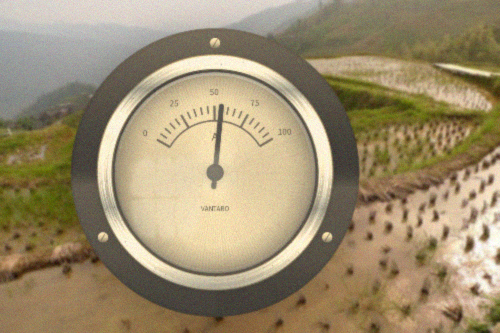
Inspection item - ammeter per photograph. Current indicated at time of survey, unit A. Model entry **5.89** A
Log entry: **55** A
